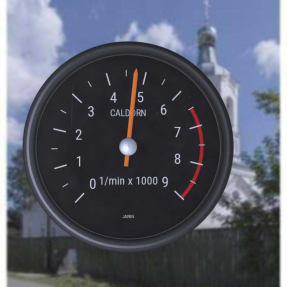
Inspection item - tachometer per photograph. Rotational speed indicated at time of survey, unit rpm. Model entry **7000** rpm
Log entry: **4750** rpm
